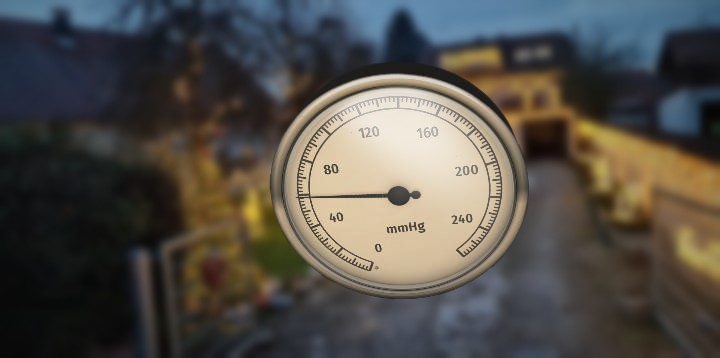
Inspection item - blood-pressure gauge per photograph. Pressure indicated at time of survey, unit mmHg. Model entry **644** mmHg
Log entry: **60** mmHg
